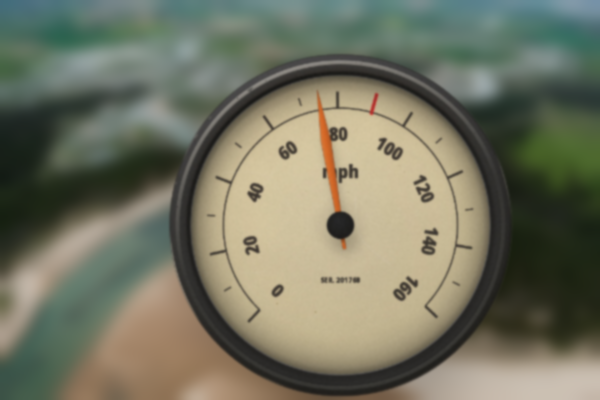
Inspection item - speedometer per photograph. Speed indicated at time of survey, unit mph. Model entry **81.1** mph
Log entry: **75** mph
